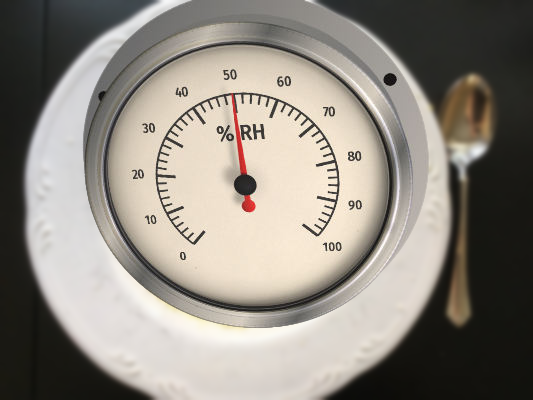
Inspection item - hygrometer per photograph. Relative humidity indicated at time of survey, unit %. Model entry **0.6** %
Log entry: **50** %
